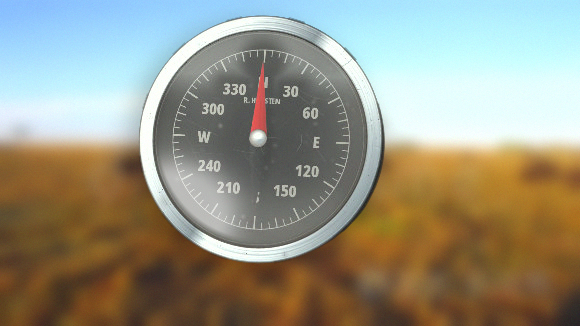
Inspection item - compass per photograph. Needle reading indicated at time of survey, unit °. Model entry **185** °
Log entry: **0** °
